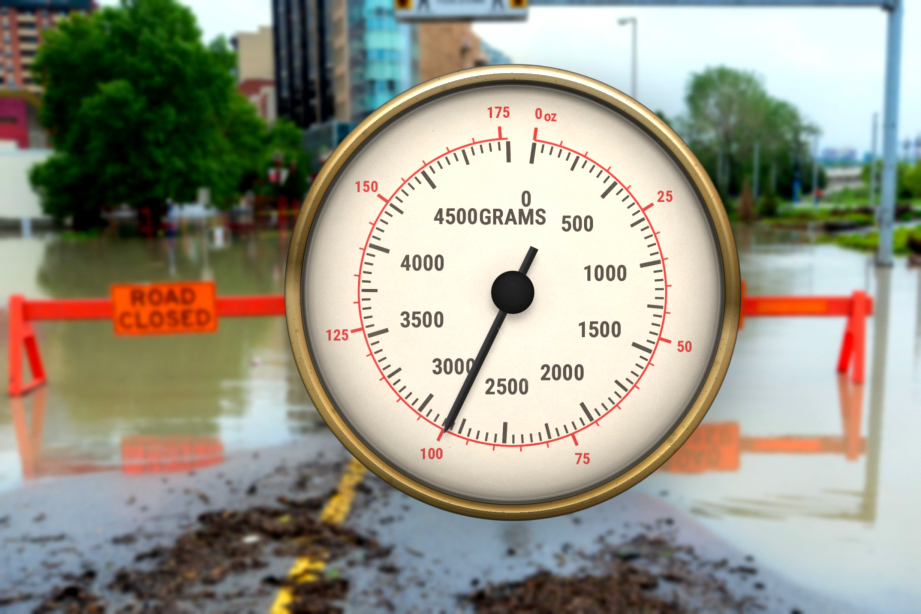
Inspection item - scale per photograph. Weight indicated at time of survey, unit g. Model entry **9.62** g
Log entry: **2825** g
